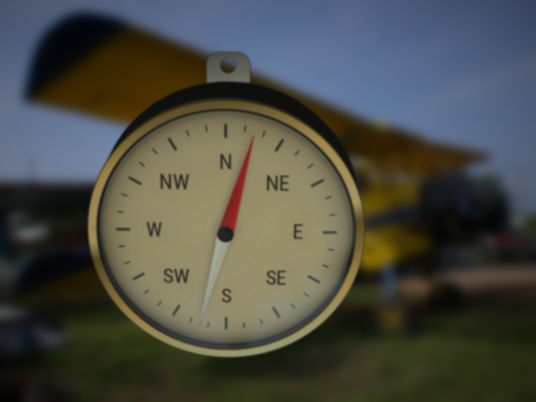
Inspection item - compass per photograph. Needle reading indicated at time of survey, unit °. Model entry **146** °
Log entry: **15** °
